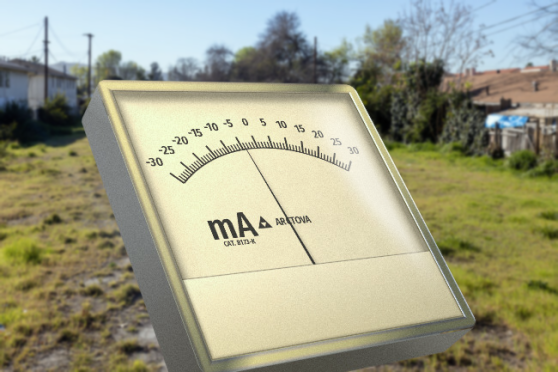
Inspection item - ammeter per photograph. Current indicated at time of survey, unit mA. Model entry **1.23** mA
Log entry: **-5** mA
